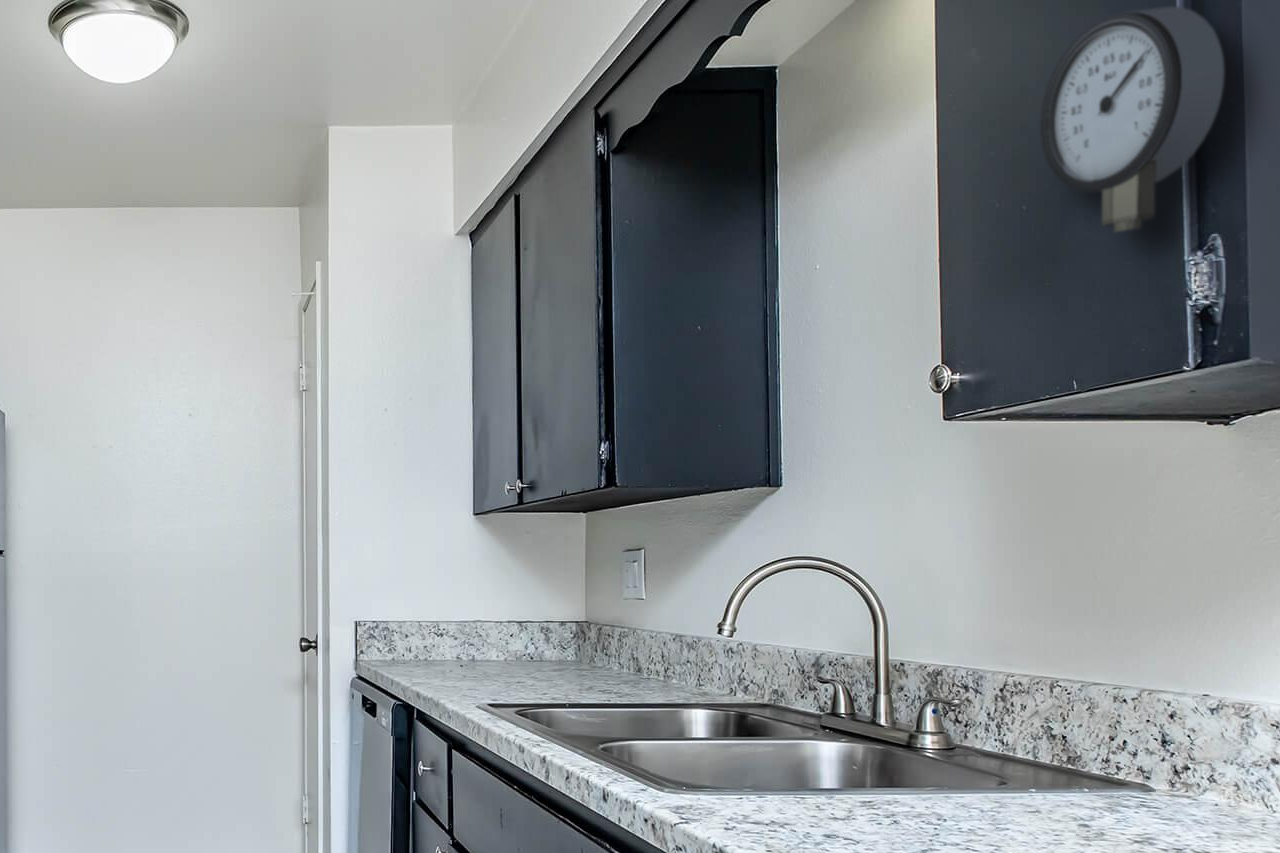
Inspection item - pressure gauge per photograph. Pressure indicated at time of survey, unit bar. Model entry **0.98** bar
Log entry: **0.7** bar
